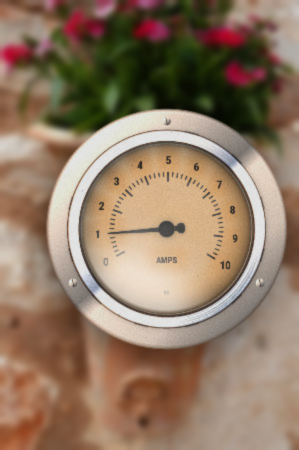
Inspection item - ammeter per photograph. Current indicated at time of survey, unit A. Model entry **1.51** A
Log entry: **1** A
